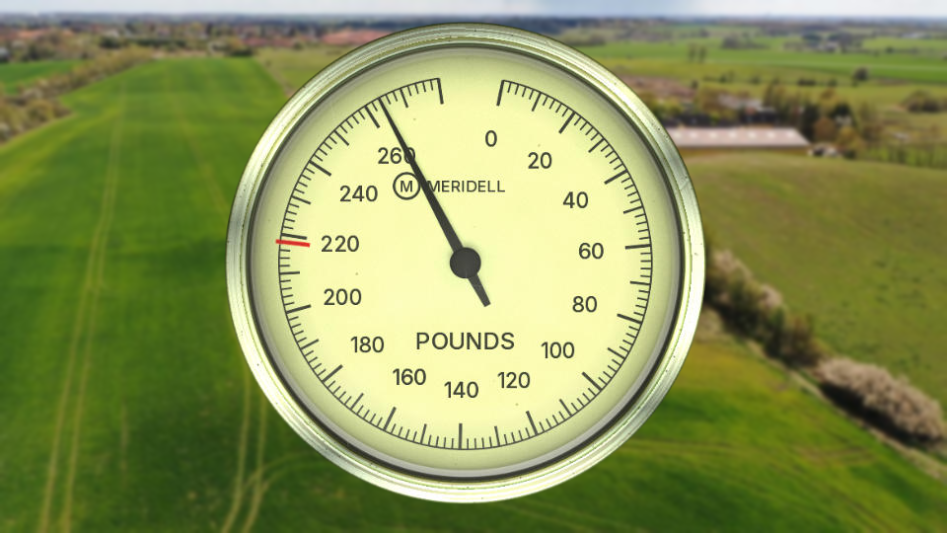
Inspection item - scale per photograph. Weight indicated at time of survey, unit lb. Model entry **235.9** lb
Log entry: **264** lb
